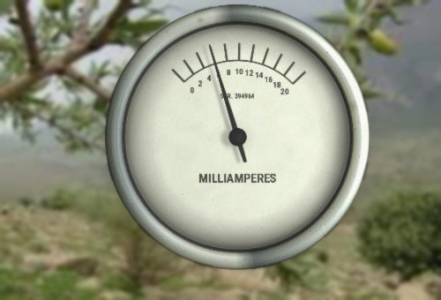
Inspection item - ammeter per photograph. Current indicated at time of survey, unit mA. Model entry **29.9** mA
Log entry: **6** mA
